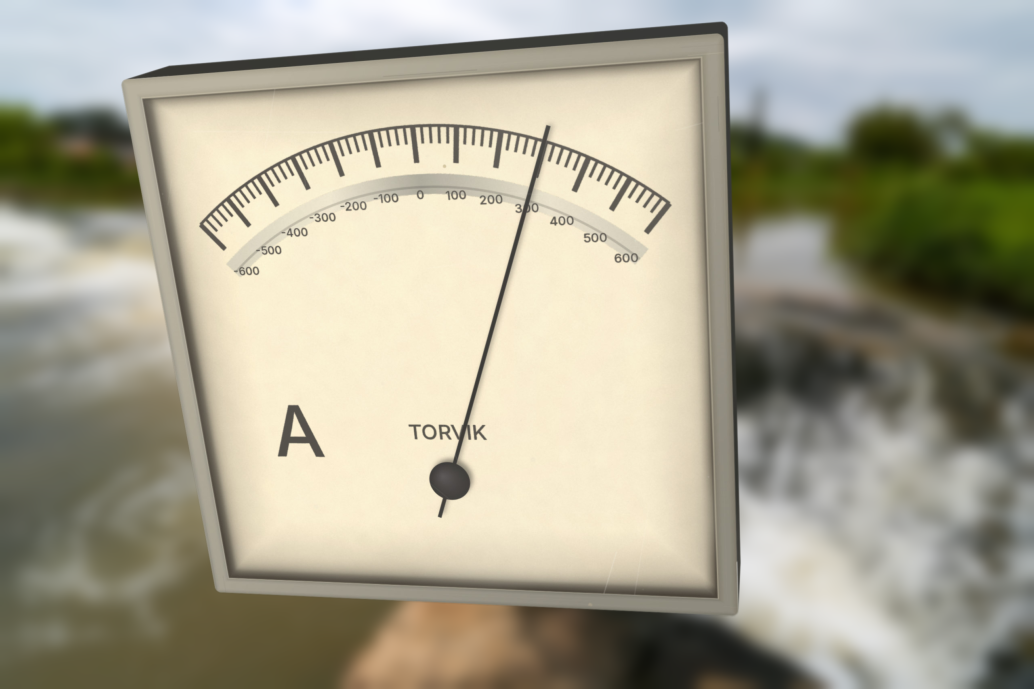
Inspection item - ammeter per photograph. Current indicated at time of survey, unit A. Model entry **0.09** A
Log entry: **300** A
